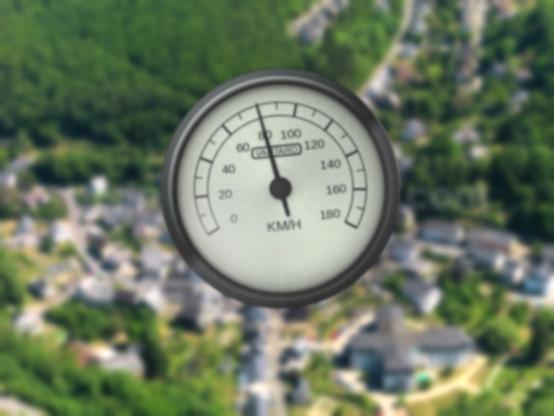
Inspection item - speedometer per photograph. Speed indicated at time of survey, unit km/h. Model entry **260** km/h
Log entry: **80** km/h
